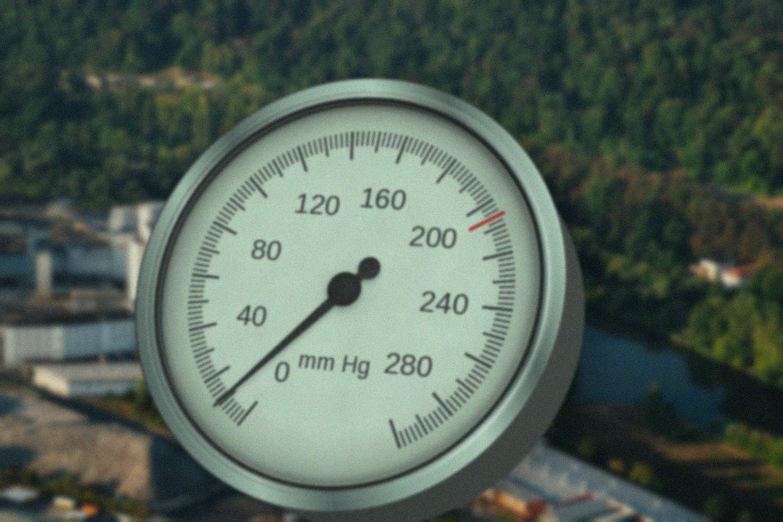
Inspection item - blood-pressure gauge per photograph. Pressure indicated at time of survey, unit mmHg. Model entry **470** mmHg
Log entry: **10** mmHg
